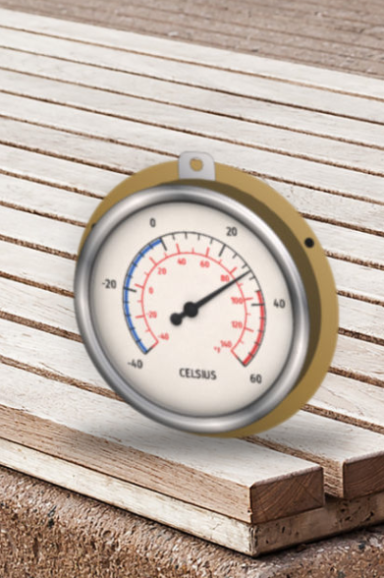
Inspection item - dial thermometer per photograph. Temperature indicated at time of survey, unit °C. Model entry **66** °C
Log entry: **30** °C
